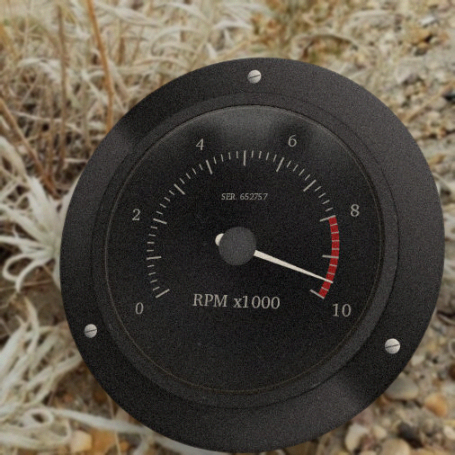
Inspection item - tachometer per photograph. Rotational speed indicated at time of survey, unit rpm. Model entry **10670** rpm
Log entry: **9600** rpm
